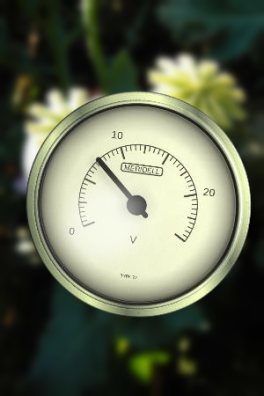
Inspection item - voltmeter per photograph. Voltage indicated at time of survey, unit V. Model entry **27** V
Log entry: **7.5** V
